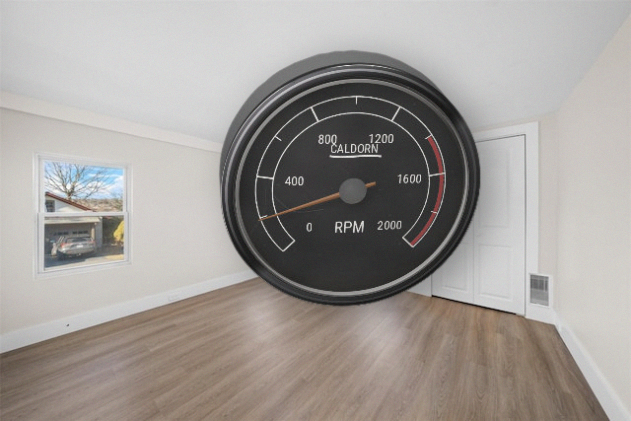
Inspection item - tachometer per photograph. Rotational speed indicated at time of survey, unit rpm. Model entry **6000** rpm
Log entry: **200** rpm
